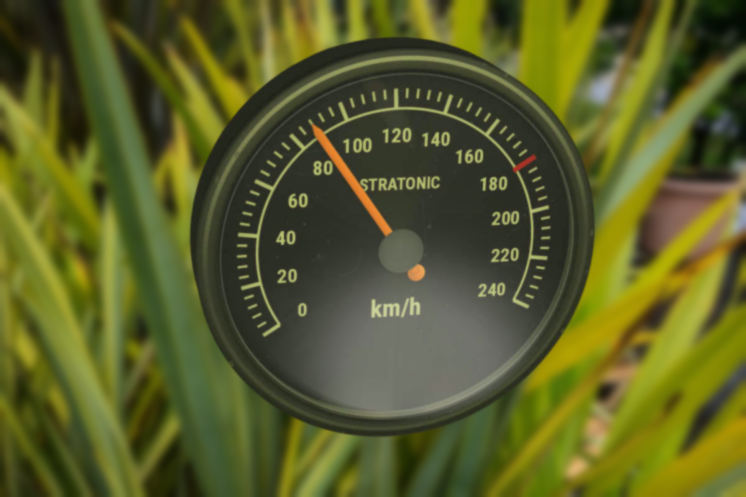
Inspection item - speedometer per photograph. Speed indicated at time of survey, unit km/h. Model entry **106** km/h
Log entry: **88** km/h
